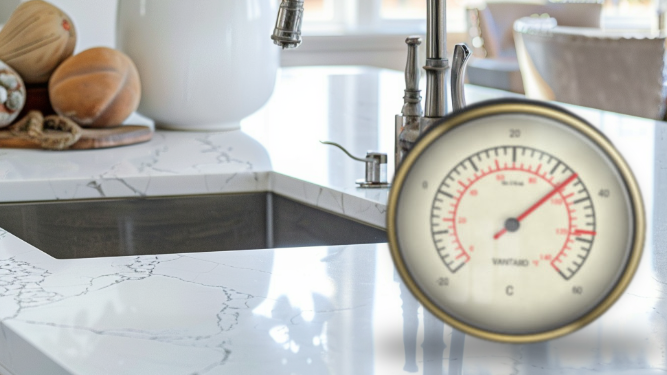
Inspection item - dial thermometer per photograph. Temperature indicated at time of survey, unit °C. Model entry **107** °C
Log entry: **34** °C
